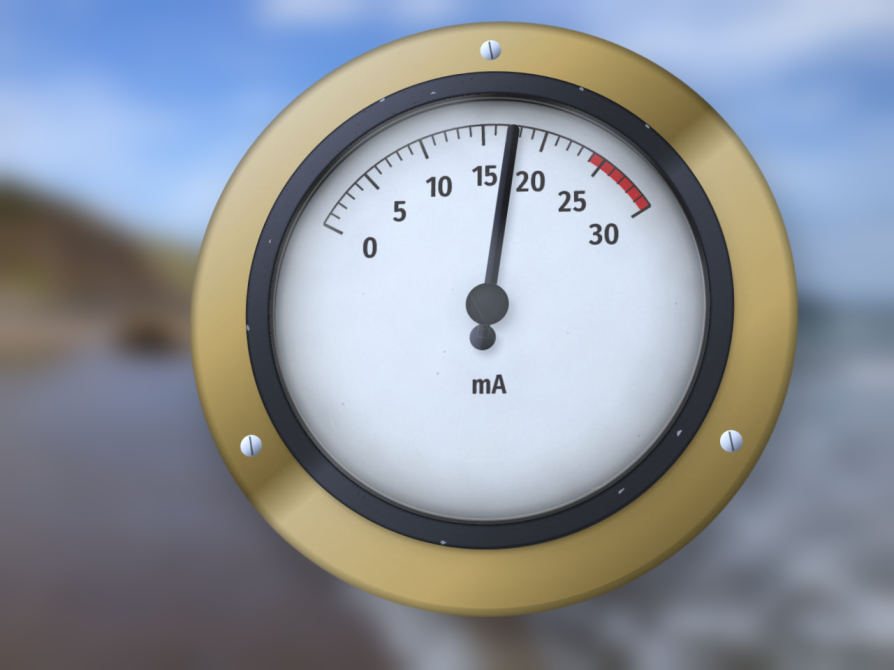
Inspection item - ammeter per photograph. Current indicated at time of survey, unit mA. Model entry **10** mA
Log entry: **17.5** mA
